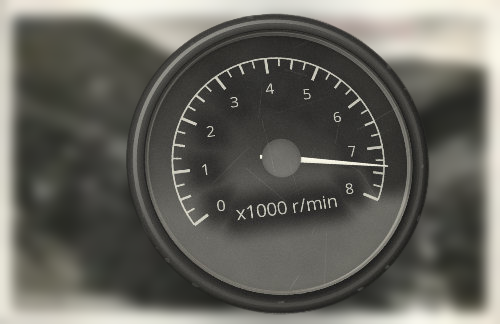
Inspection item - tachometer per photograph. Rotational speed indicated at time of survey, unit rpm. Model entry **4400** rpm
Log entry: **7375** rpm
